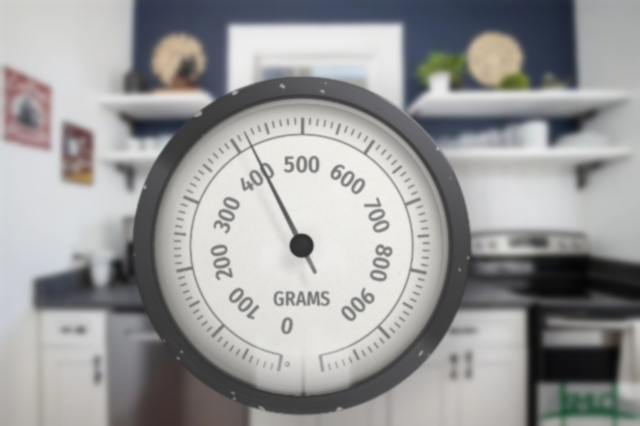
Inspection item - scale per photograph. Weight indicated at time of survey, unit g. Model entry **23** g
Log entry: **420** g
